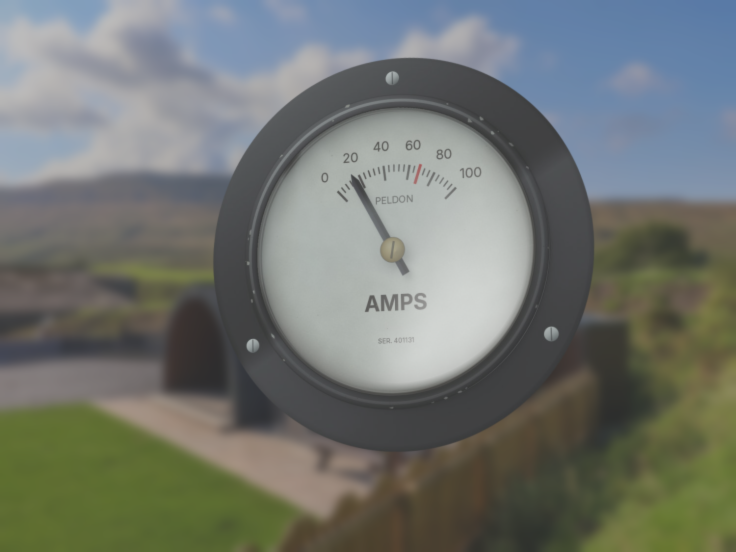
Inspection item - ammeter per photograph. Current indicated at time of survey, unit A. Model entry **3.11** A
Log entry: **16** A
